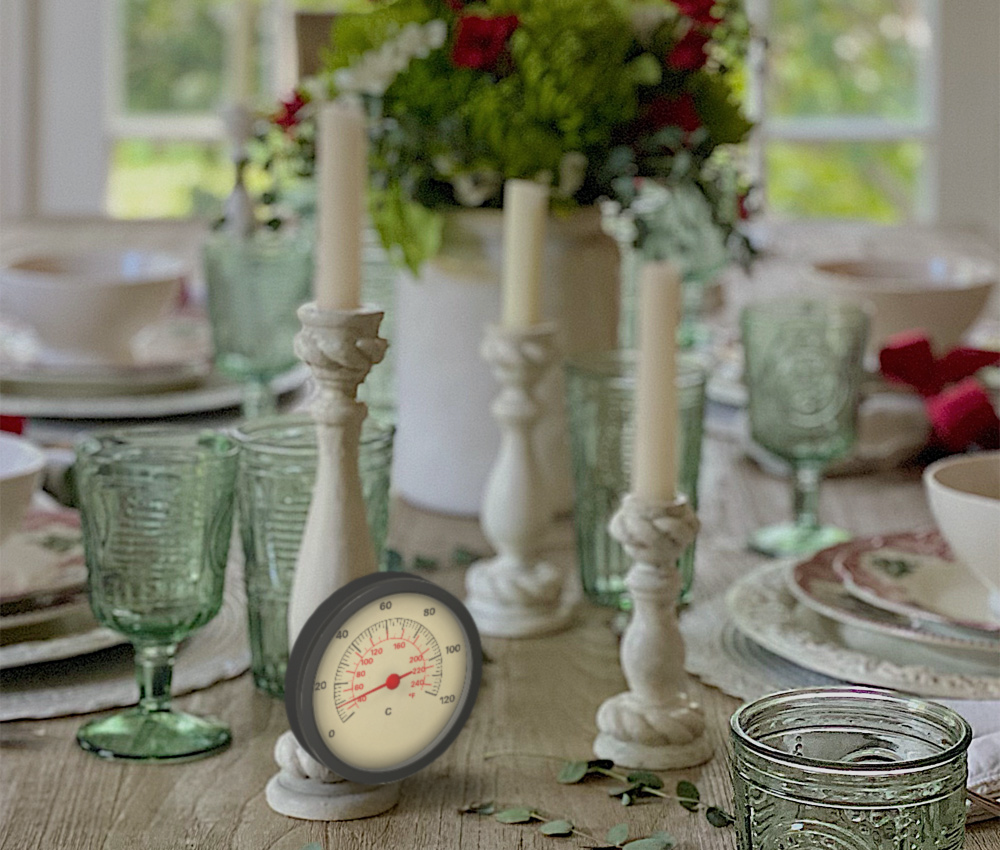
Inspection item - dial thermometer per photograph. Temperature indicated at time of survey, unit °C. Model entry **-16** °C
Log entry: **10** °C
